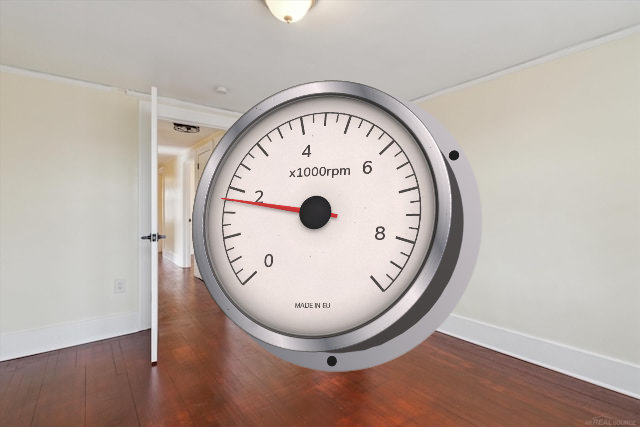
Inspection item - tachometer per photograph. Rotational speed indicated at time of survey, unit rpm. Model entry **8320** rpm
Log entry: **1750** rpm
